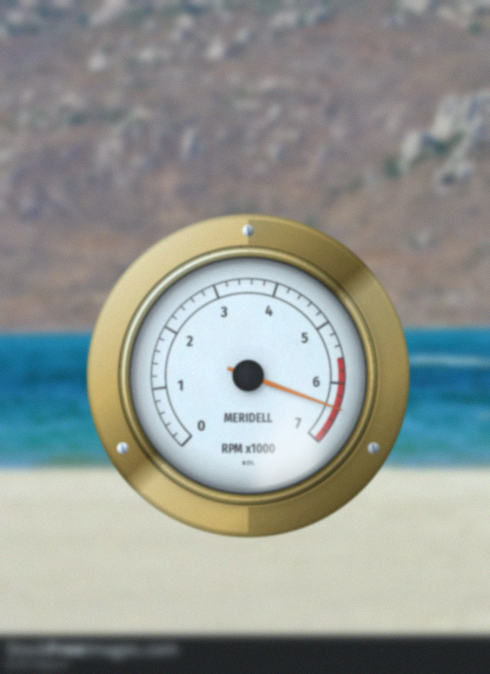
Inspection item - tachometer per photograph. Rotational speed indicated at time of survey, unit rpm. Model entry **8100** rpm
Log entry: **6400** rpm
